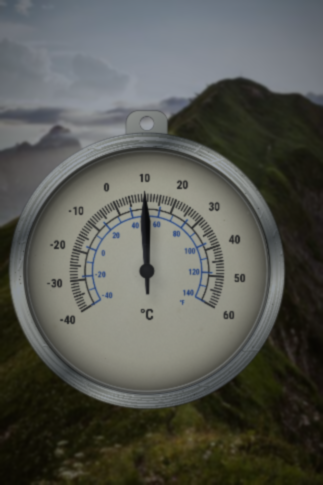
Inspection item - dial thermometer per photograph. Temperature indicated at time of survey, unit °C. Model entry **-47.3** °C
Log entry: **10** °C
